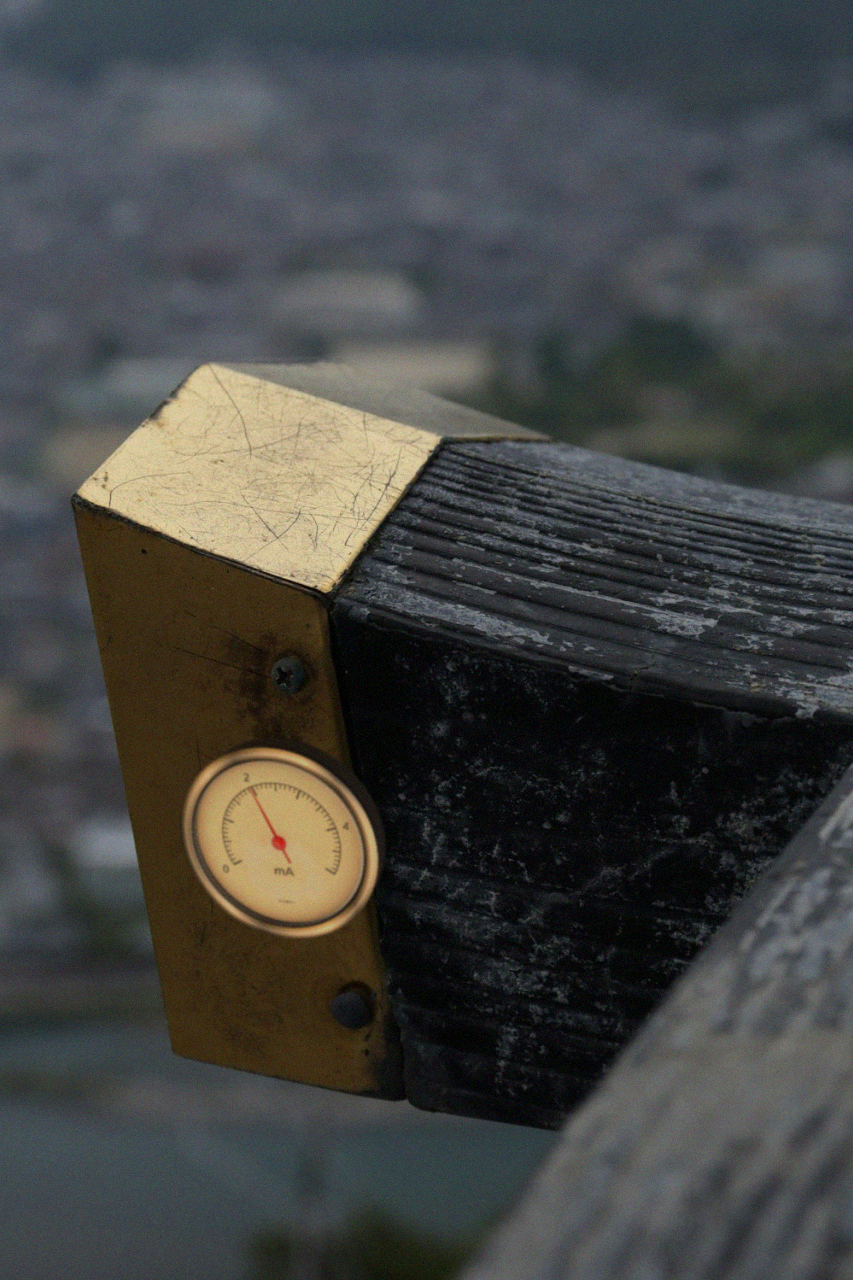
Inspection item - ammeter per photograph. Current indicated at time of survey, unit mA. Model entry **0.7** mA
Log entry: **2** mA
